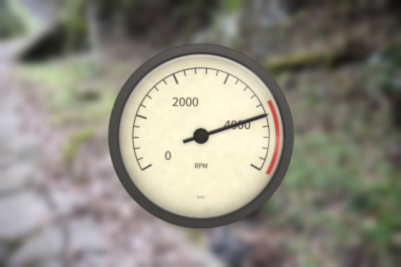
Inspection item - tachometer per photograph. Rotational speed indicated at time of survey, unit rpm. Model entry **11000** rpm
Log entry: **4000** rpm
